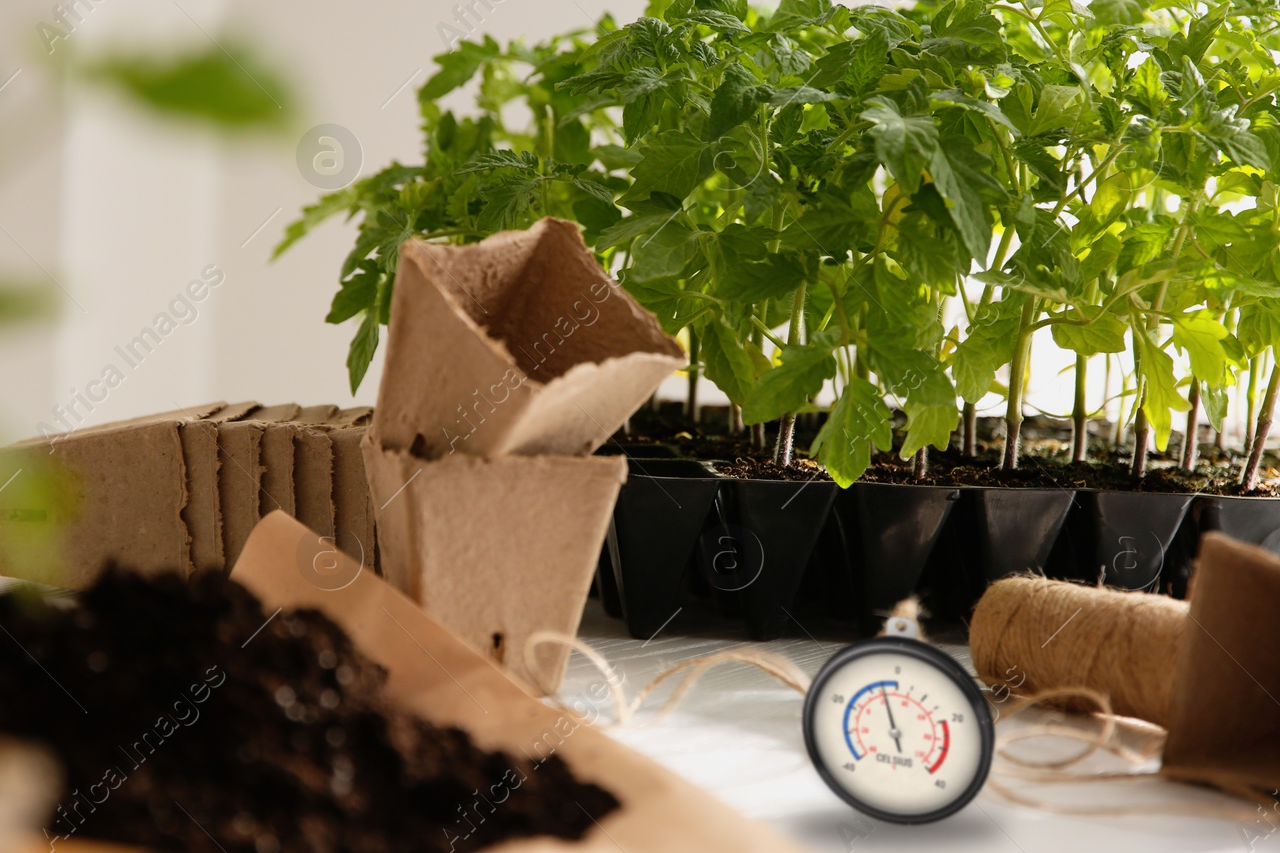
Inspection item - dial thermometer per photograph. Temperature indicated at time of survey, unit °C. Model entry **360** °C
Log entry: **-5** °C
